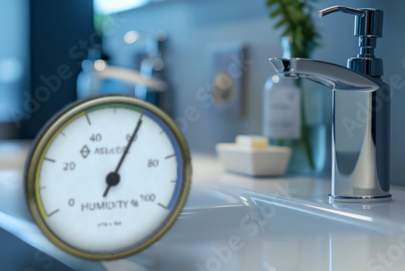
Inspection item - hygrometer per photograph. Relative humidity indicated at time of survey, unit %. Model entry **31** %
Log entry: **60** %
